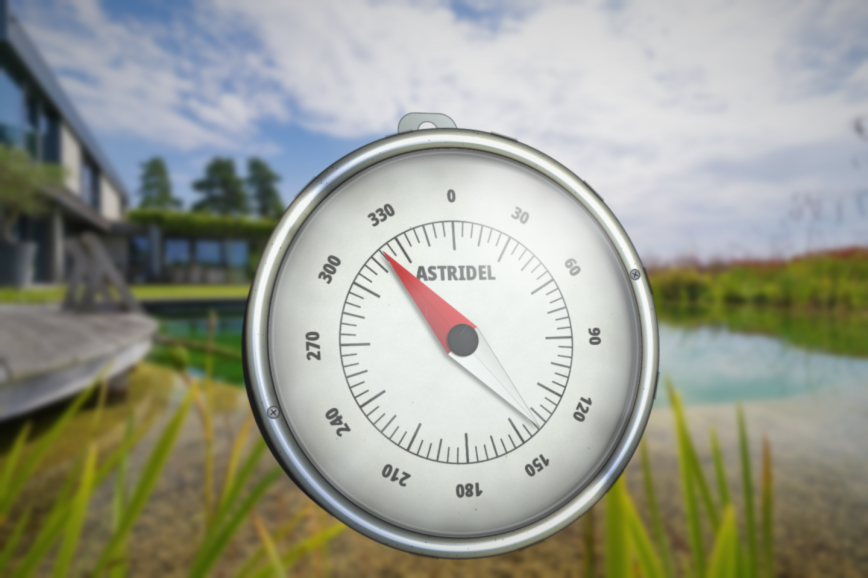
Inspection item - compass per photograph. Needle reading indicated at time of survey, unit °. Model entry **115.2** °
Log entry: **320** °
